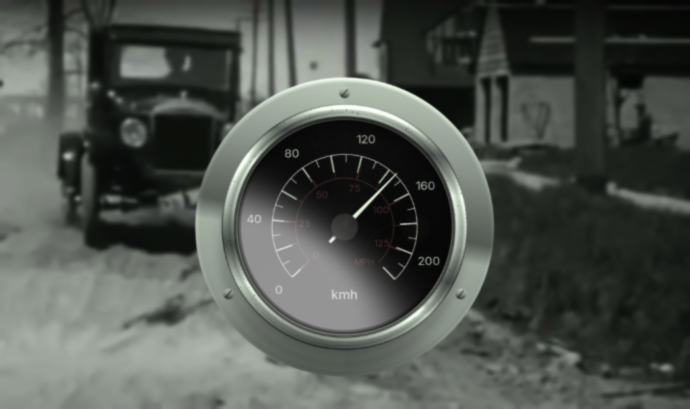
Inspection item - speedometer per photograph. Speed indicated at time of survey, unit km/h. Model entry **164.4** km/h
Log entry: **145** km/h
